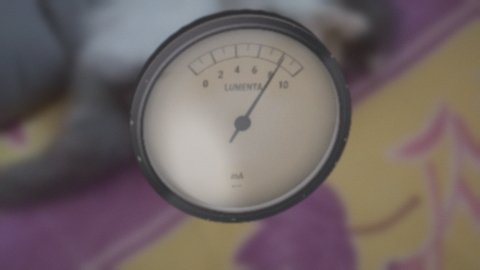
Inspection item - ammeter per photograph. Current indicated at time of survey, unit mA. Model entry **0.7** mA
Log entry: **8** mA
